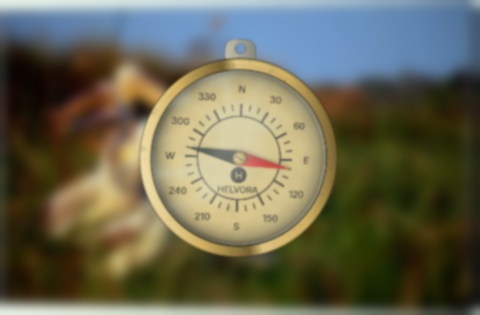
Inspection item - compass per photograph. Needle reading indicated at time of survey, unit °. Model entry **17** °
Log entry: **100** °
